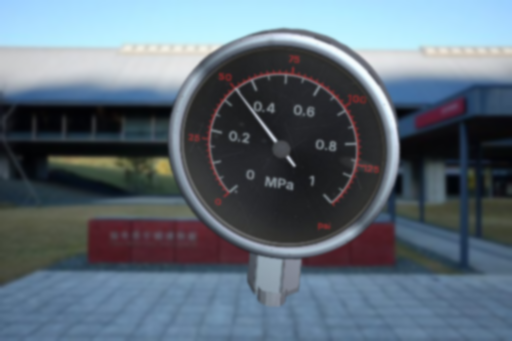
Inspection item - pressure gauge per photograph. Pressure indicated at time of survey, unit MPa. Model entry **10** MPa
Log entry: **0.35** MPa
